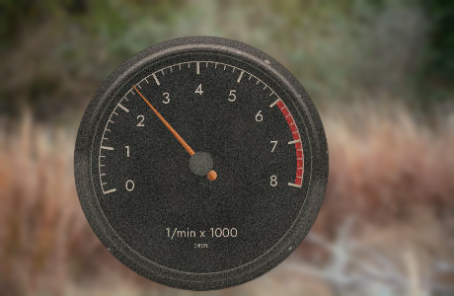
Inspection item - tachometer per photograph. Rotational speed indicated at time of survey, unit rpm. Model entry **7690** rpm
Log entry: **2500** rpm
